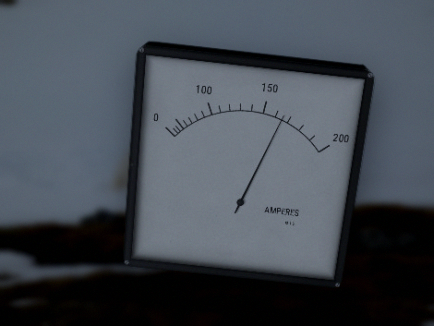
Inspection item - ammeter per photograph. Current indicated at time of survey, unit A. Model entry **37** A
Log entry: **165** A
